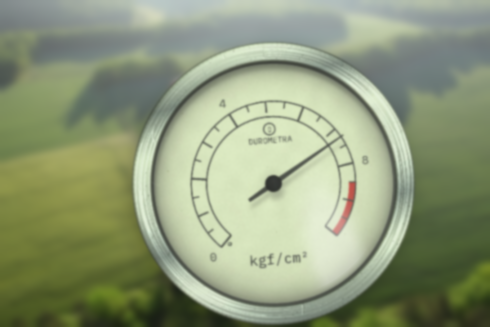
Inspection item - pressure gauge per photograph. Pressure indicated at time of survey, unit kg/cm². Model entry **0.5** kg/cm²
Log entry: **7.25** kg/cm²
